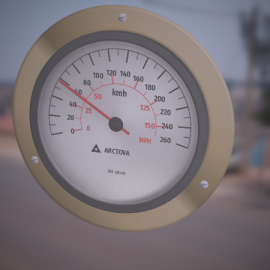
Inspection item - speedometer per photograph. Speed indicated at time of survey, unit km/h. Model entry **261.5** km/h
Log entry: **60** km/h
